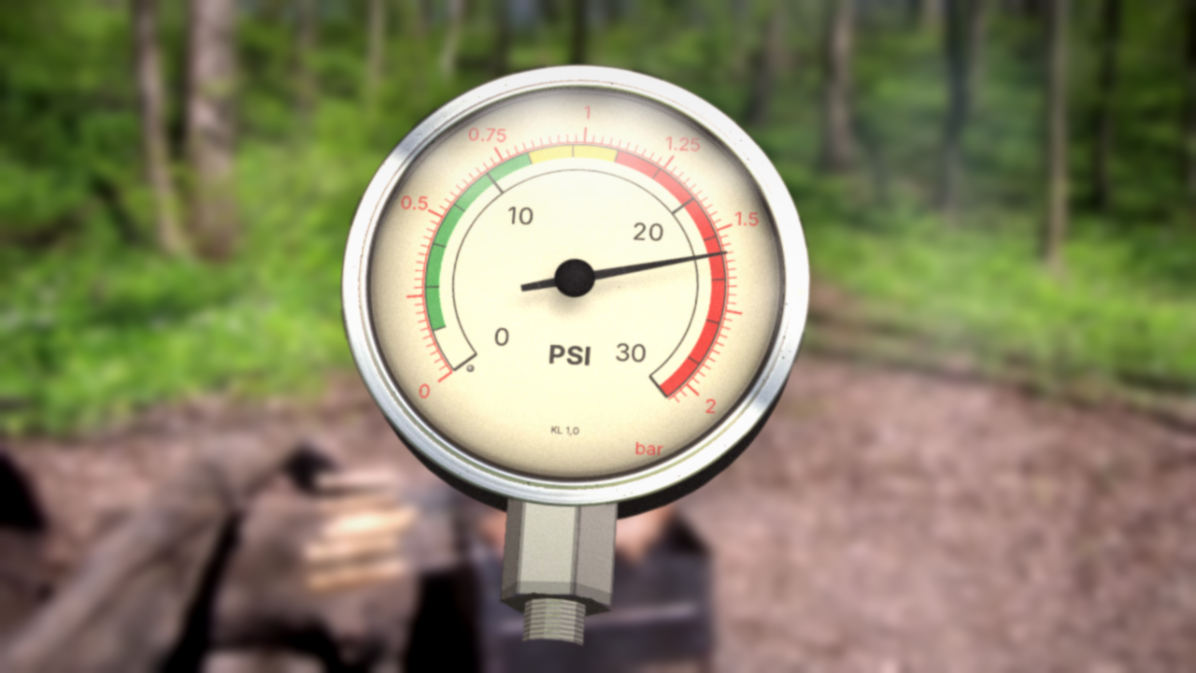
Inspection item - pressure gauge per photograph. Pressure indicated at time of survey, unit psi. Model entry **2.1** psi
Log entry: **23** psi
